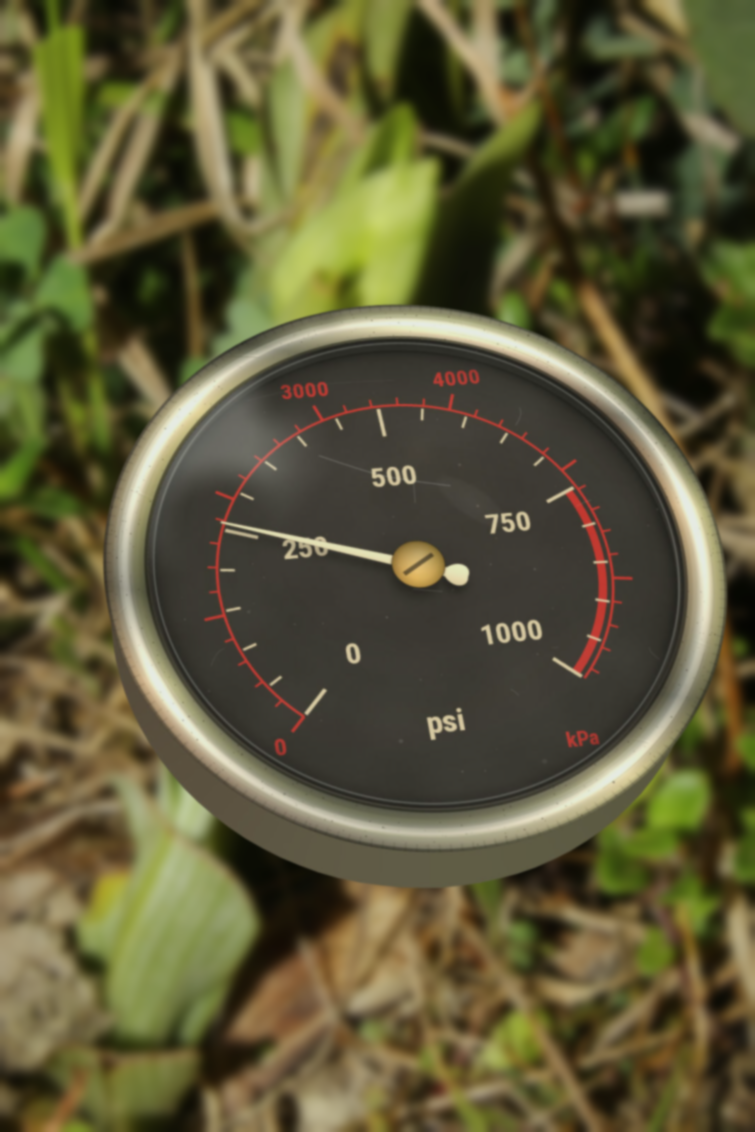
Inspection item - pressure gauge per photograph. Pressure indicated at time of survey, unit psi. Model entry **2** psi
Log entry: **250** psi
